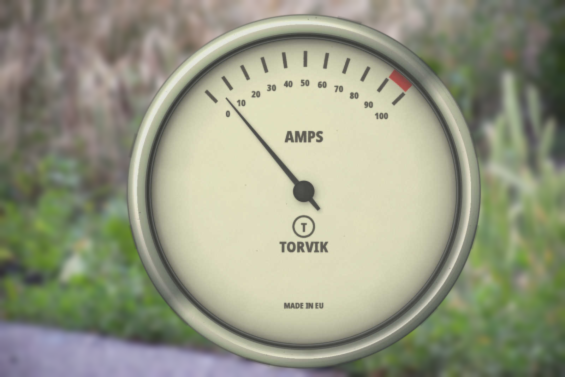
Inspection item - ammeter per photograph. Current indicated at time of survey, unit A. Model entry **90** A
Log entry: **5** A
